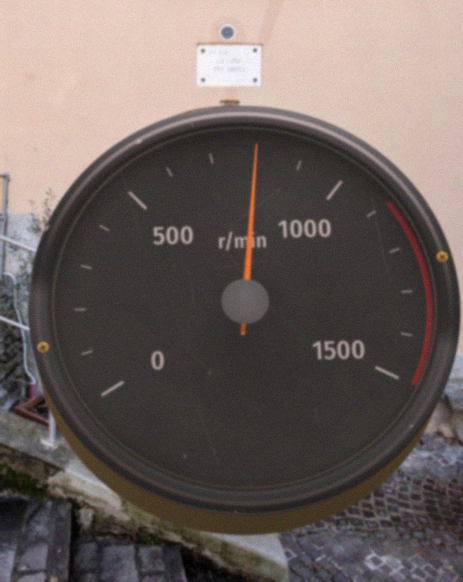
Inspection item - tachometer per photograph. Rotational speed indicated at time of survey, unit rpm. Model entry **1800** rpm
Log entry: **800** rpm
